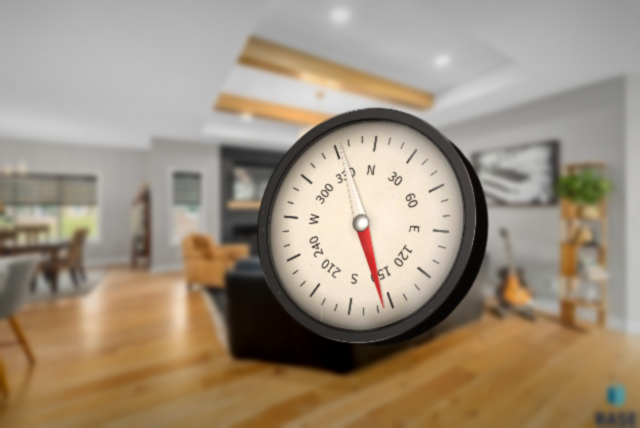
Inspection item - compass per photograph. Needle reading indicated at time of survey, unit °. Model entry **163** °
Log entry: **155** °
